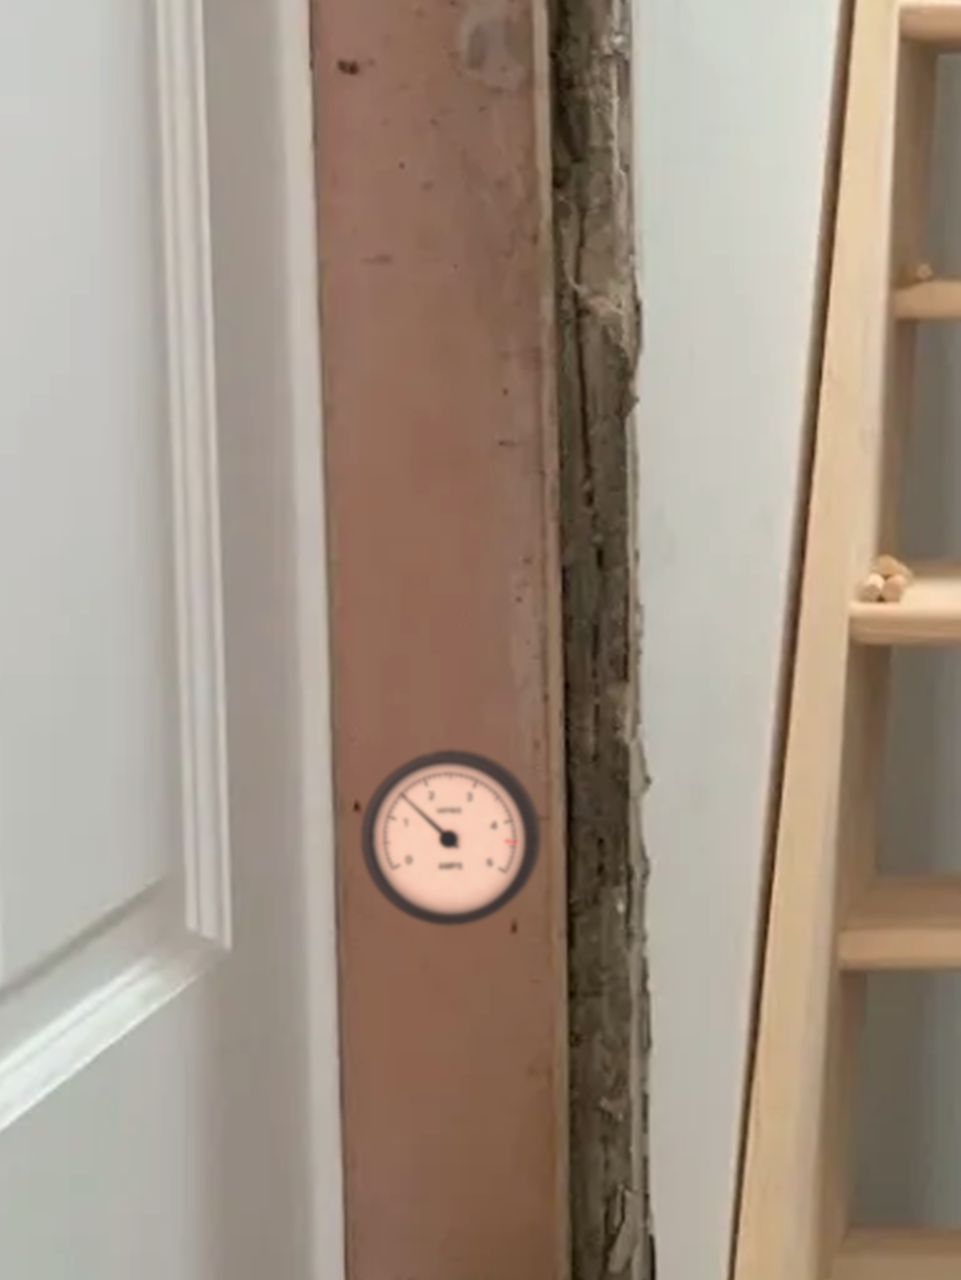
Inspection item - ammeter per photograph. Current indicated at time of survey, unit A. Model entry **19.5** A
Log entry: **1.5** A
